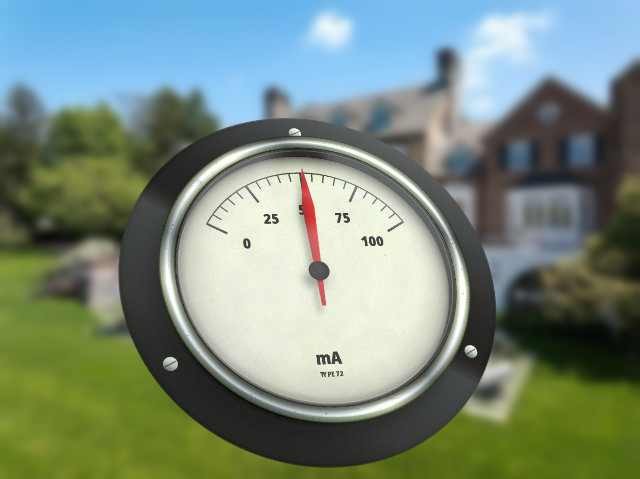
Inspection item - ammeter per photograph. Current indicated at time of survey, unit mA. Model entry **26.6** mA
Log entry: **50** mA
